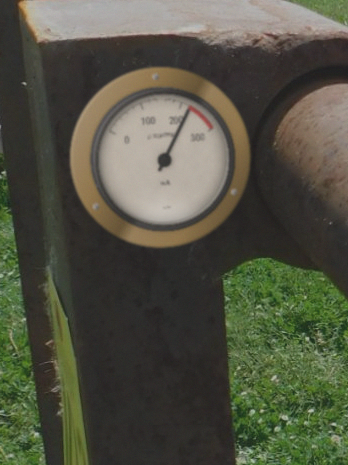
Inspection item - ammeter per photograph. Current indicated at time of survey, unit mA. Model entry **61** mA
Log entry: **220** mA
